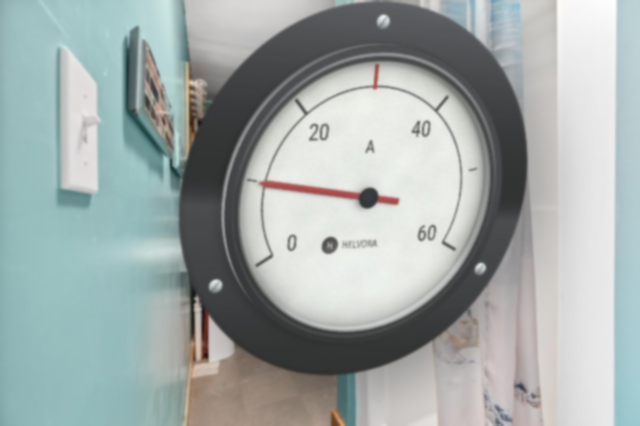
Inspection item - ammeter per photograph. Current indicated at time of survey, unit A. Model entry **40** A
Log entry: **10** A
